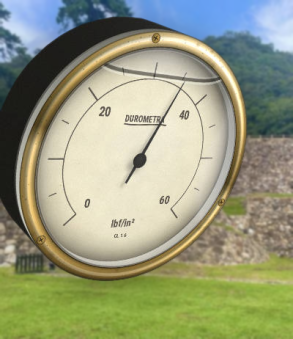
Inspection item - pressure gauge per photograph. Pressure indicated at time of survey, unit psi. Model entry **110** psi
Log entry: **35** psi
